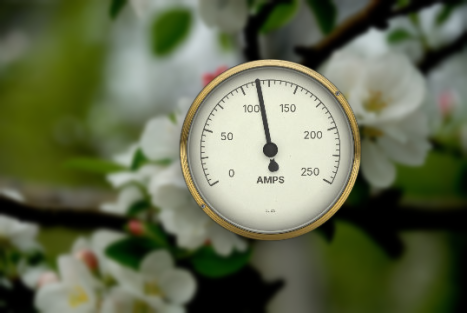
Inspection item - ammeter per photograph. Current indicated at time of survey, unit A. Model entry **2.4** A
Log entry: **115** A
